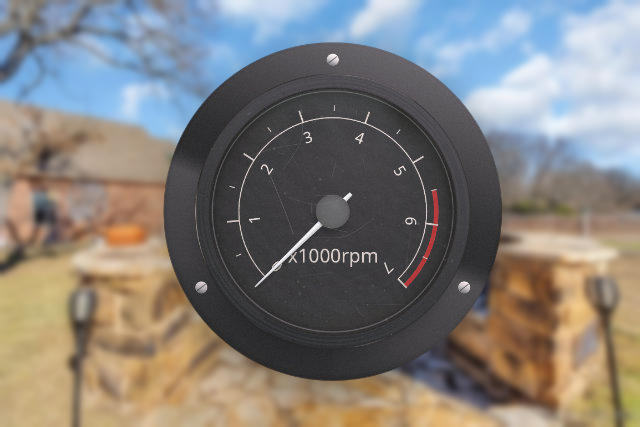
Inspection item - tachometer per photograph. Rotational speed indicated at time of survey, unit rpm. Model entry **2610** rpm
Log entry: **0** rpm
